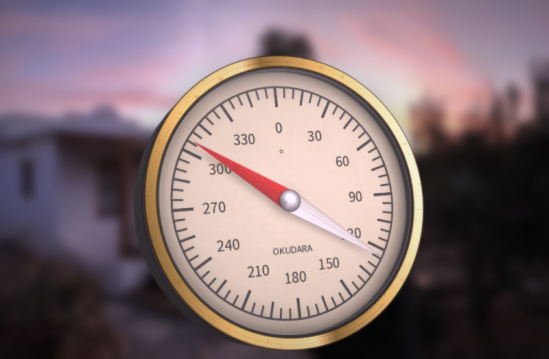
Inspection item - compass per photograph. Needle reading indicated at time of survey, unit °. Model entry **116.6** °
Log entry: **305** °
